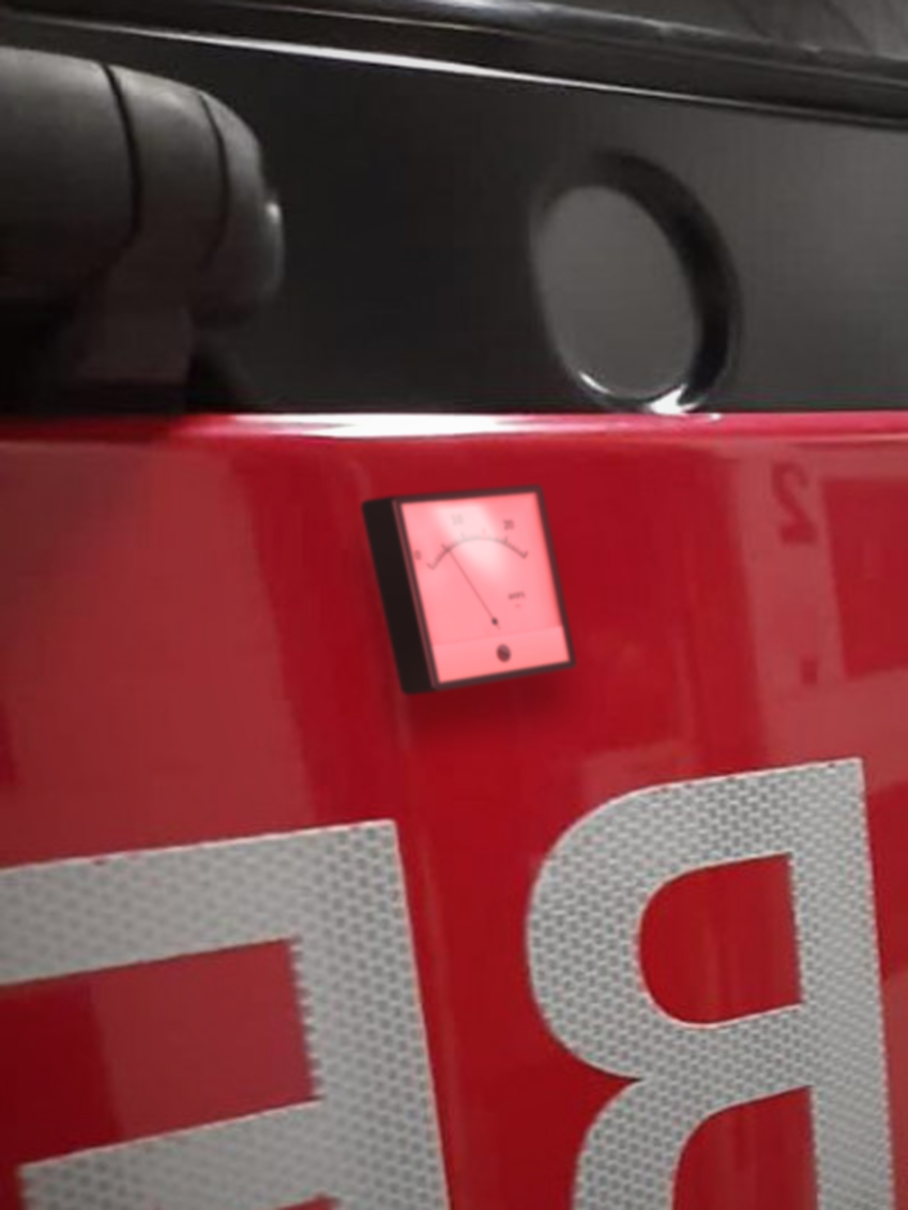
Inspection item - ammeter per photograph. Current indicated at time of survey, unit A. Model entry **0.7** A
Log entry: **5** A
